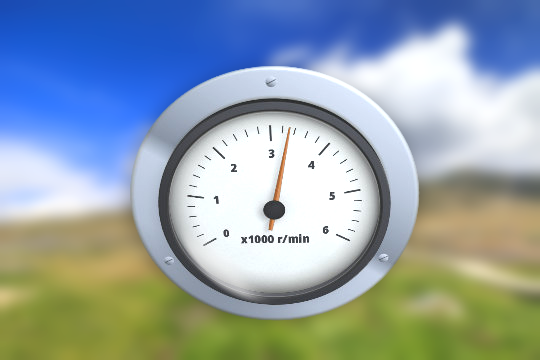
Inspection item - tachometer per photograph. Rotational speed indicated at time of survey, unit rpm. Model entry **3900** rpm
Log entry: **3300** rpm
